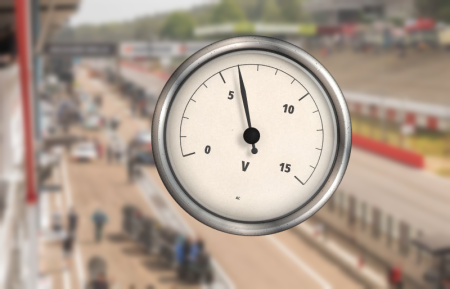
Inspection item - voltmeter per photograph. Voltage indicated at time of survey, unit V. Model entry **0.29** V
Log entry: **6** V
